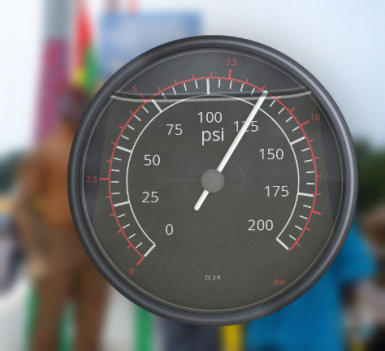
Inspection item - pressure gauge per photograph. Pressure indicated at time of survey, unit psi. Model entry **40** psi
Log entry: **125** psi
